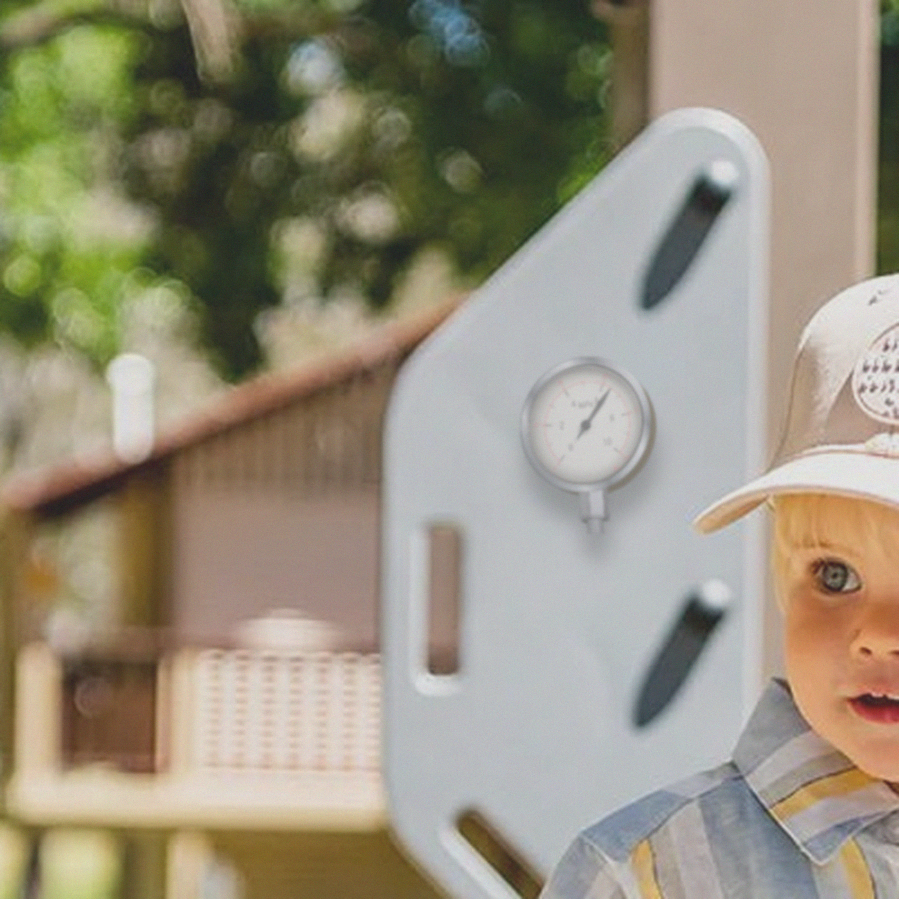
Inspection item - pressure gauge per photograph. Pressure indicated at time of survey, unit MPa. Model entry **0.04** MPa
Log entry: **6.5** MPa
